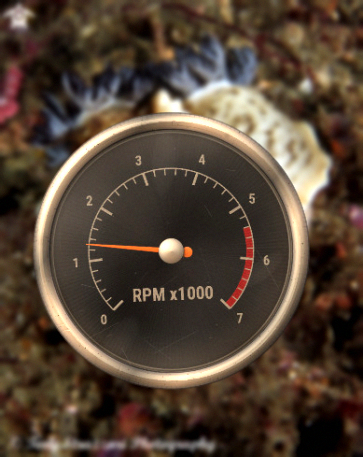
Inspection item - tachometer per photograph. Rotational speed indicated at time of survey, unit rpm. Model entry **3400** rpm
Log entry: **1300** rpm
